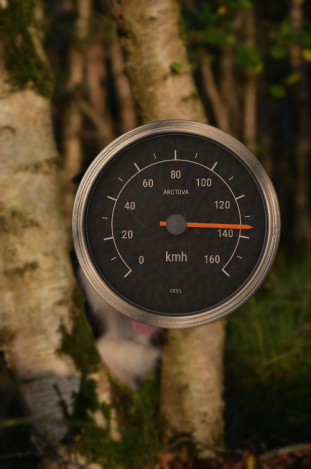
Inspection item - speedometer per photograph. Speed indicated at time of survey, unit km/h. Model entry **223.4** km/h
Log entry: **135** km/h
